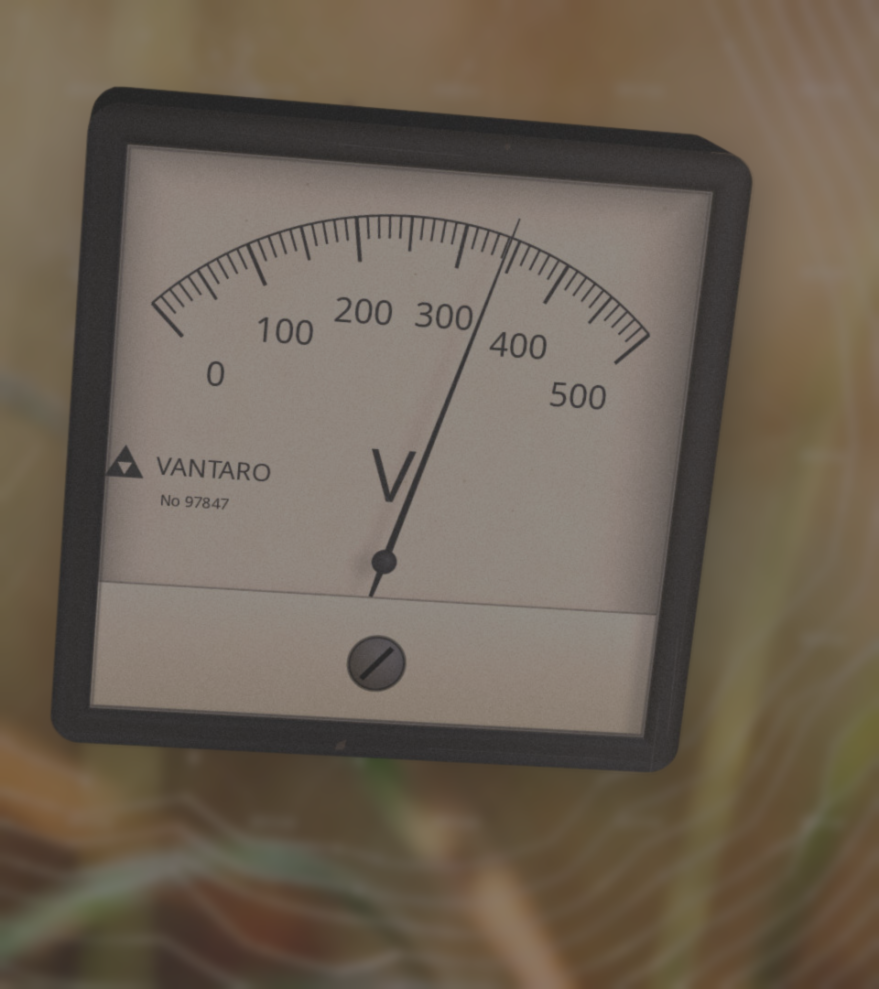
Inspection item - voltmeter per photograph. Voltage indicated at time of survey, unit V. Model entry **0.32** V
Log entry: **340** V
